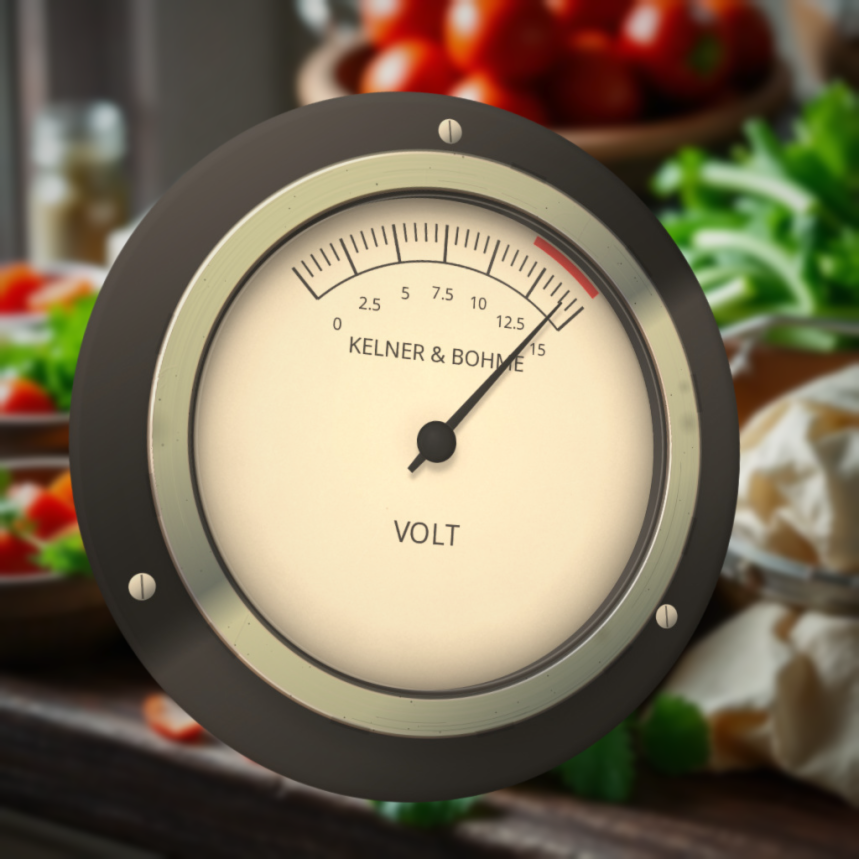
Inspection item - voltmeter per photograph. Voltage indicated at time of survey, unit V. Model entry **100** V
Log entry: **14** V
